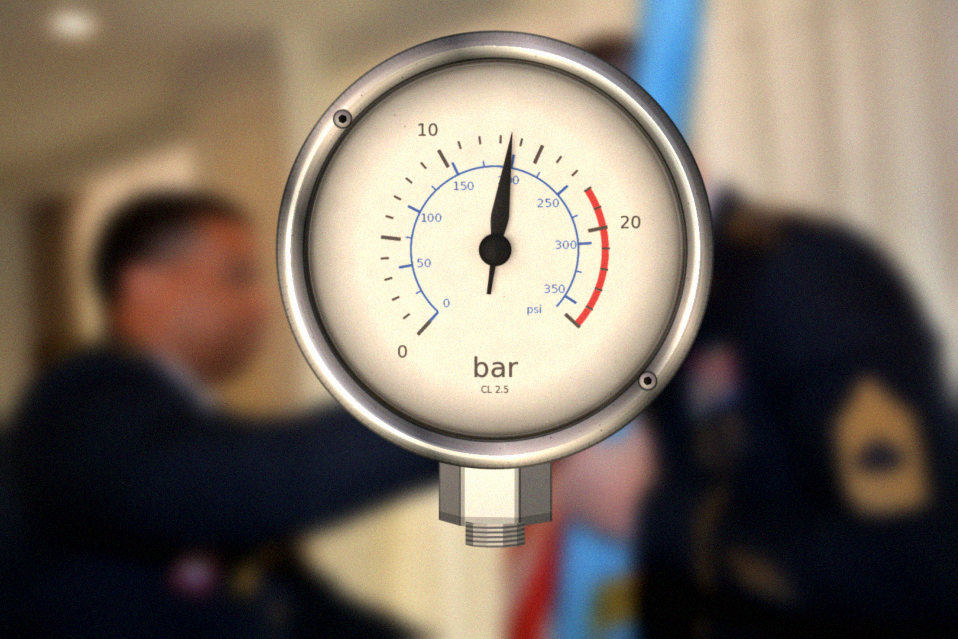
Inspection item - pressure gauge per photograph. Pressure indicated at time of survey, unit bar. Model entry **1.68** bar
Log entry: **13.5** bar
